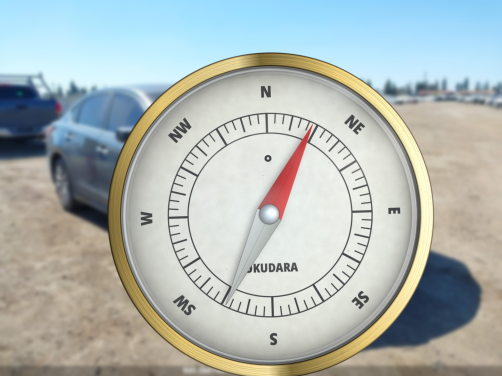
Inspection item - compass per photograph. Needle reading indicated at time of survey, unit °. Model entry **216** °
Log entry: **27.5** °
